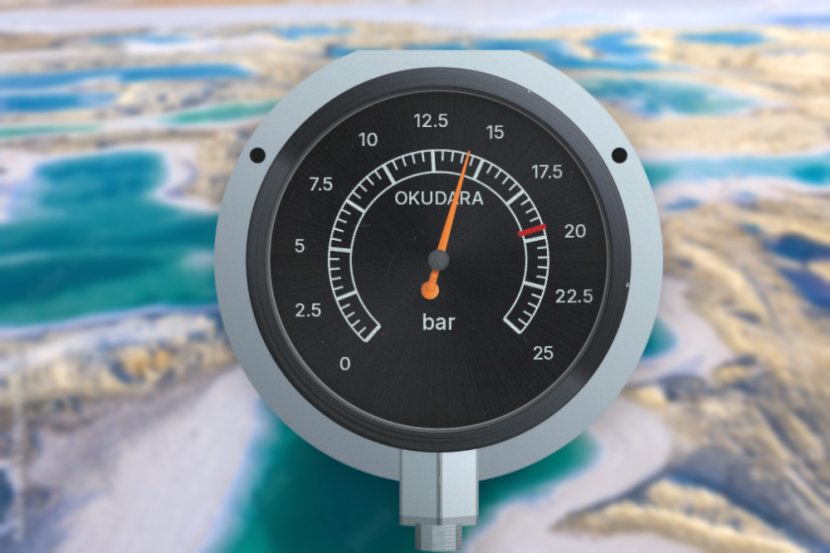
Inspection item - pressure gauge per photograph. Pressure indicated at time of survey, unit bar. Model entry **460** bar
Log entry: **14.25** bar
